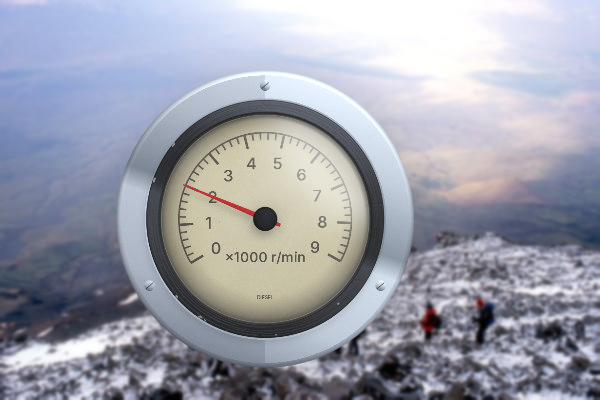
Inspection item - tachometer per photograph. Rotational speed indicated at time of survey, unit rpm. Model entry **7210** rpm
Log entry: **2000** rpm
